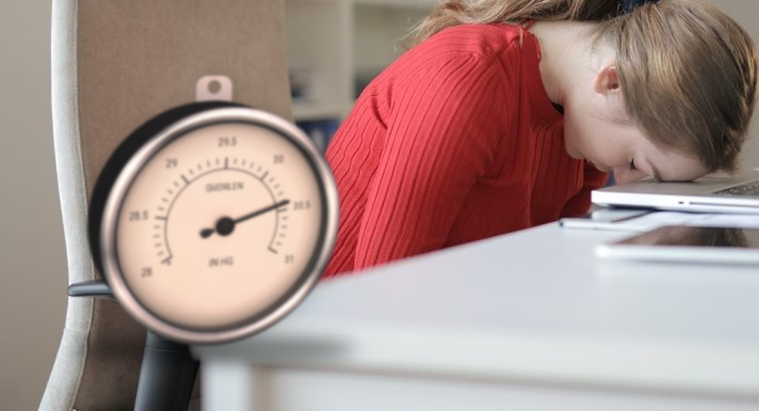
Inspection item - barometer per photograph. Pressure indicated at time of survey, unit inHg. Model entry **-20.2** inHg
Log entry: **30.4** inHg
